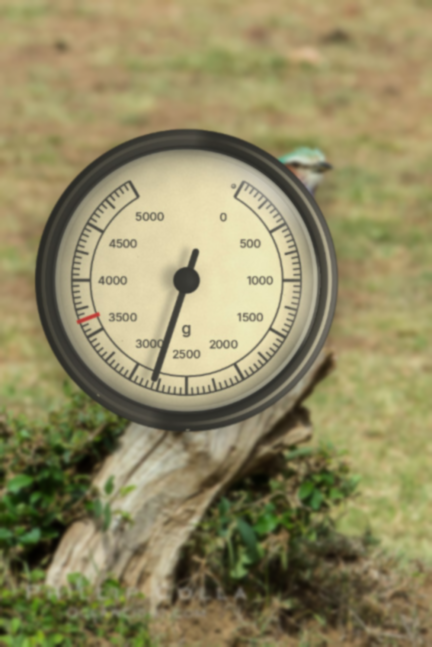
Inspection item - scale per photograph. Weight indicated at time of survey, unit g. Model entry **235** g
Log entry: **2800** g
